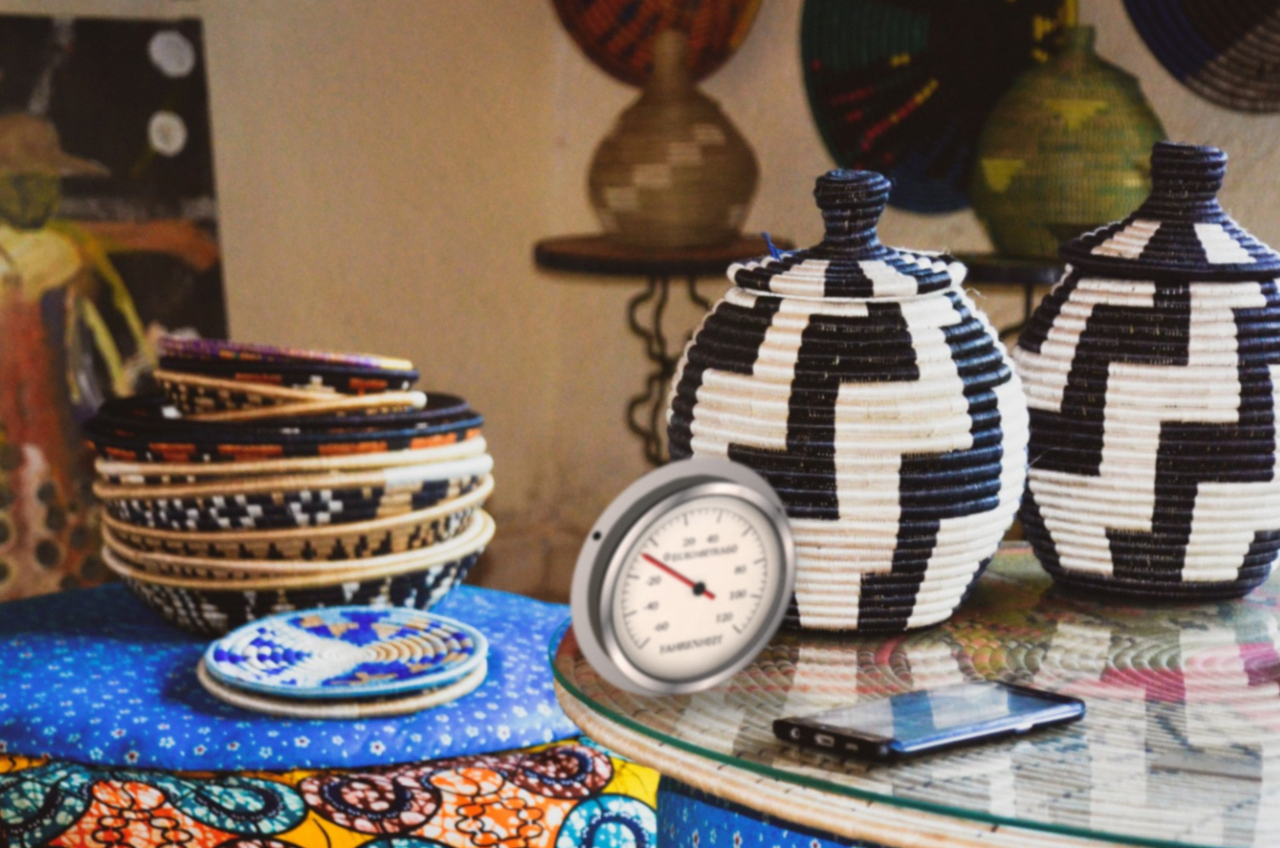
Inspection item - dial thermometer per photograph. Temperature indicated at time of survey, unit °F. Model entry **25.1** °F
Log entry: **-8** °F
